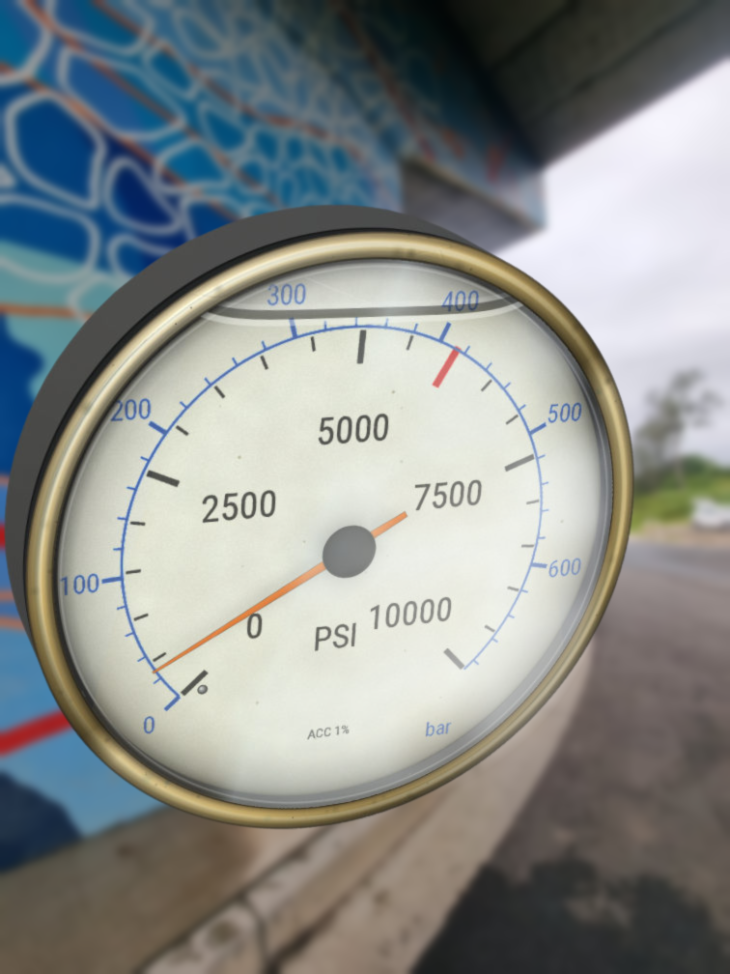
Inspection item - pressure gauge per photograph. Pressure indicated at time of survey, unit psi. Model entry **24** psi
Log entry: **500** psi
